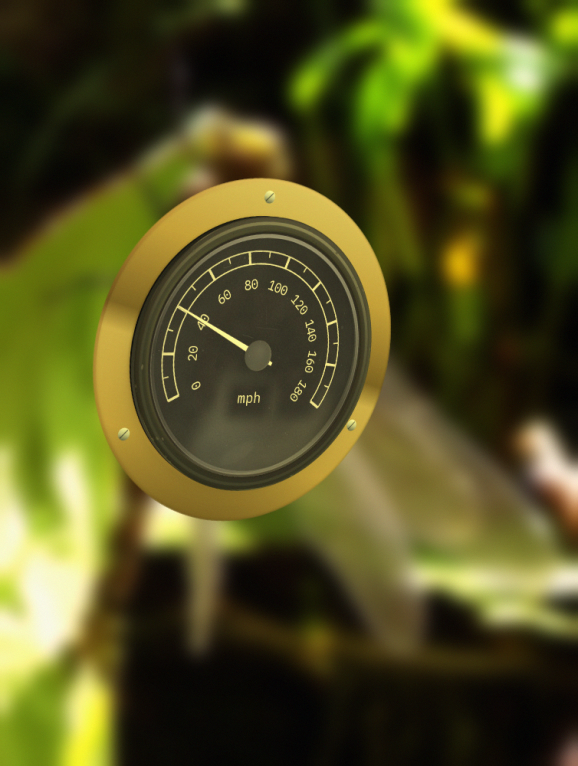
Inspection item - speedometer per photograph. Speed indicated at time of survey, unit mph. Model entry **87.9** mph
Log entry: **40** mph
